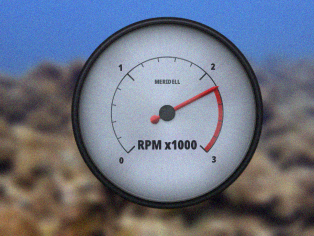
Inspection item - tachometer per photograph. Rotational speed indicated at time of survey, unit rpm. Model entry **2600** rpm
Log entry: **2200** rpm
